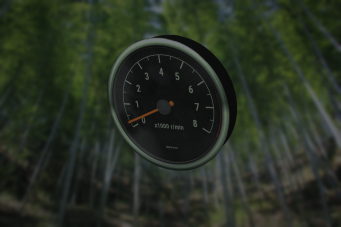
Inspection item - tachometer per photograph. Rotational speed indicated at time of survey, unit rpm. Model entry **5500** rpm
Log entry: **250** rpm
